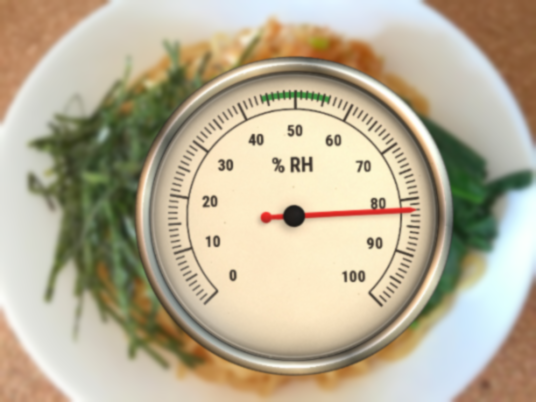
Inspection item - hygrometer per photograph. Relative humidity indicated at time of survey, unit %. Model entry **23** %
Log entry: **82** %
